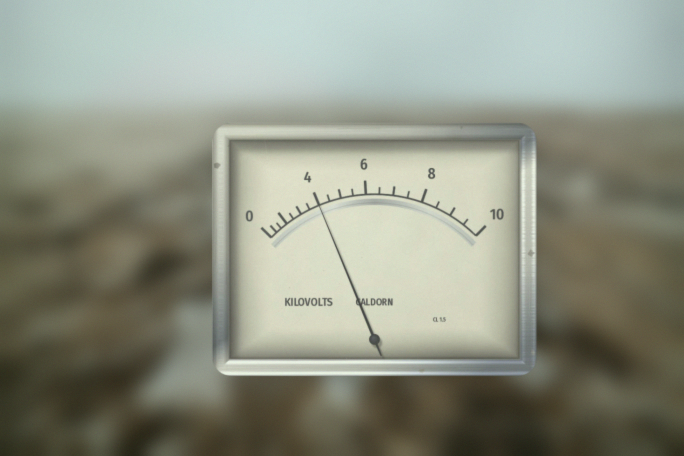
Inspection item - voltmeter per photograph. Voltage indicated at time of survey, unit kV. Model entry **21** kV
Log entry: **4** kV
